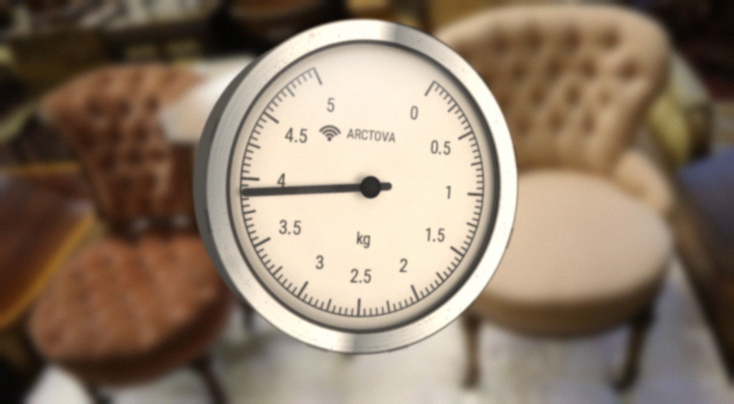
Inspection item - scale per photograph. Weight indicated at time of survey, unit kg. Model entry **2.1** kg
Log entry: **3.9** kg
